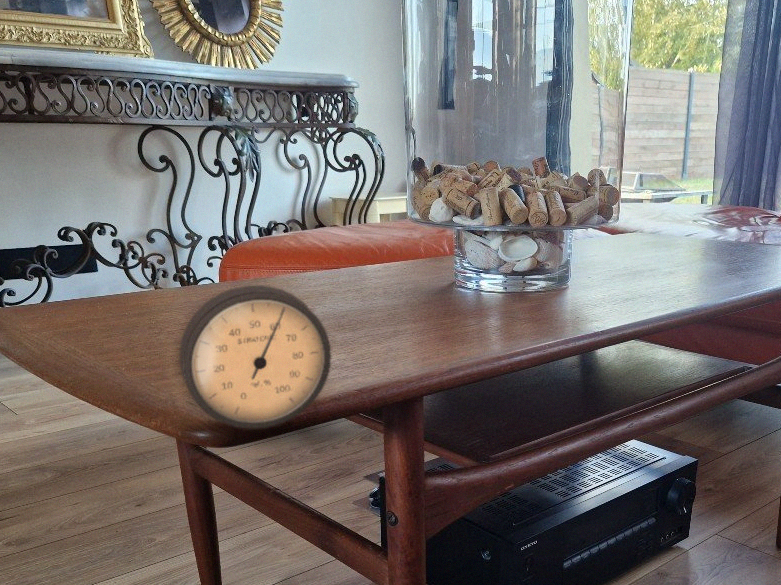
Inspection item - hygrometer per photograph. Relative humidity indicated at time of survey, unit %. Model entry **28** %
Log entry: **60** %
